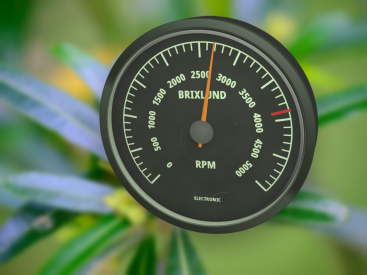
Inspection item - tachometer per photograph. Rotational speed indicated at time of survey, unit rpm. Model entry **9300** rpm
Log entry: **2700** rpm
